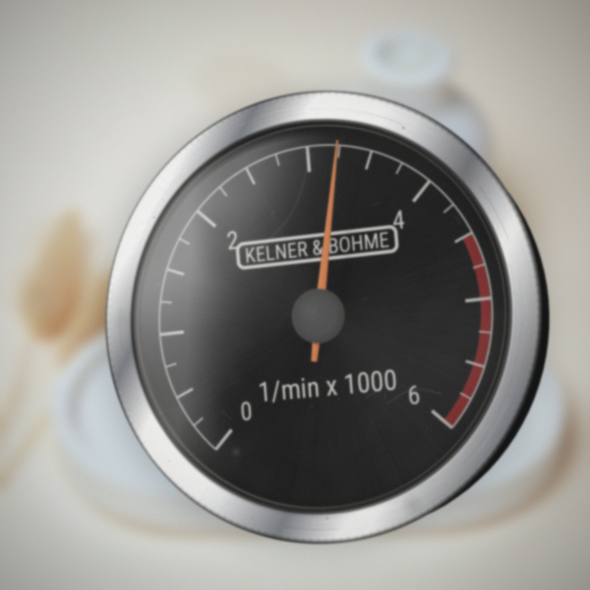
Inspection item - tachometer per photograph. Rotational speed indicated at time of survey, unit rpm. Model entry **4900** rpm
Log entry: **3250** rpm
